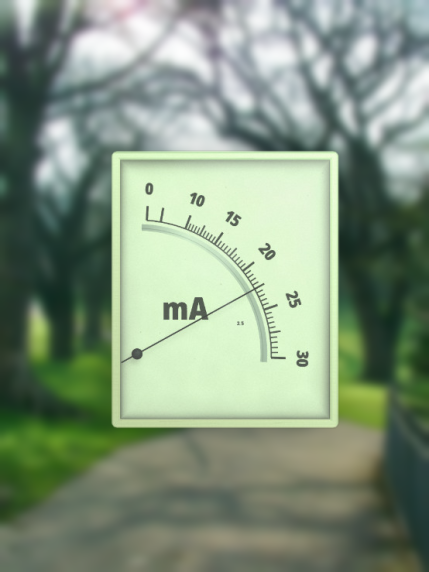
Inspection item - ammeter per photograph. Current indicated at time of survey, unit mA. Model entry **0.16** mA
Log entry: **22.5** mA
